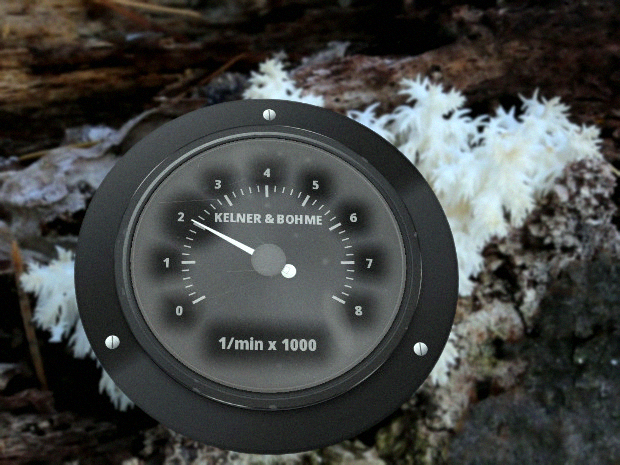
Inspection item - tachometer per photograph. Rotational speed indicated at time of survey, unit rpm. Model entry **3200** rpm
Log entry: **2000** rpm
